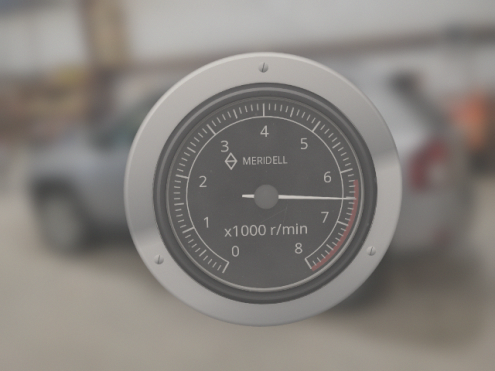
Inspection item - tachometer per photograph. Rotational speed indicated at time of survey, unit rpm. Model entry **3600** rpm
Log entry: **6500** rpm
